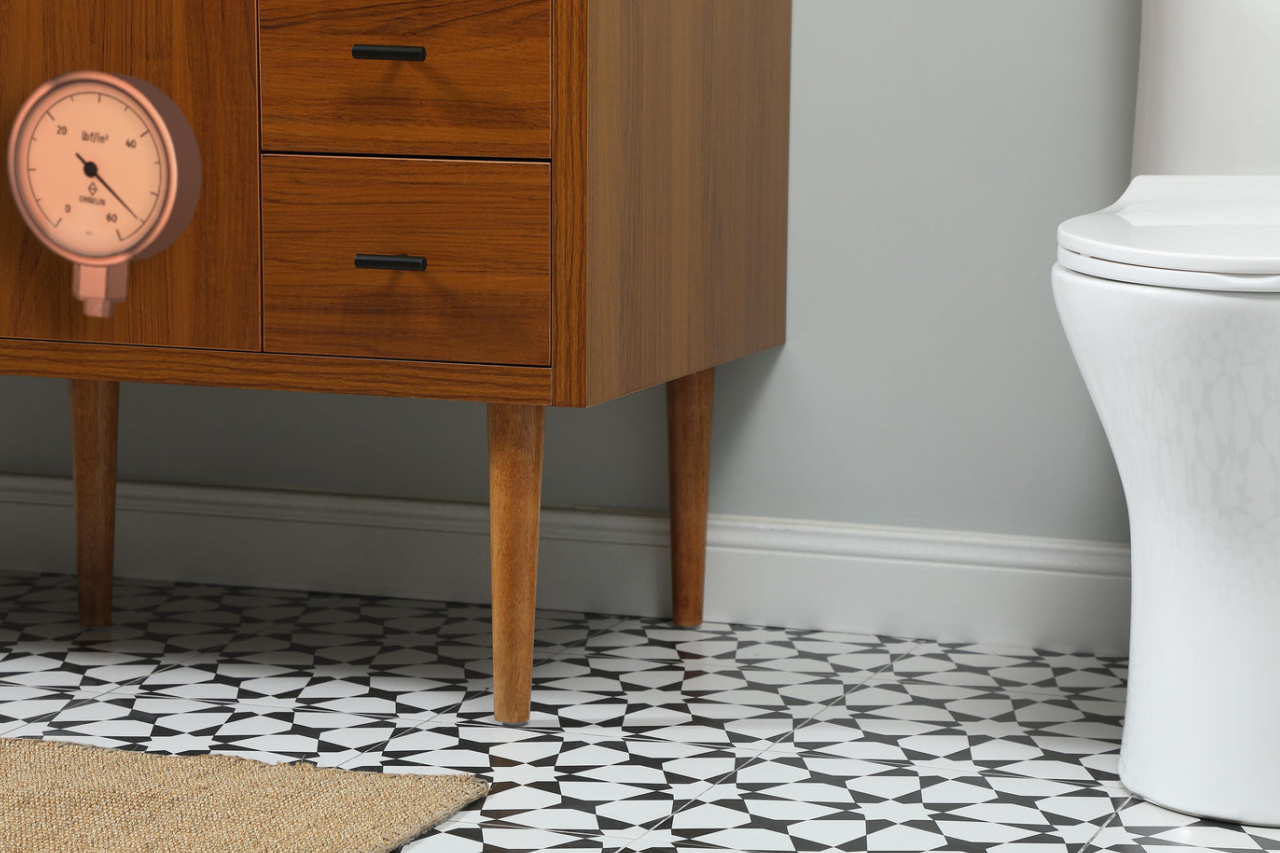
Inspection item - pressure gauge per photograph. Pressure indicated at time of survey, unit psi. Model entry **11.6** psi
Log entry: **55** psi
